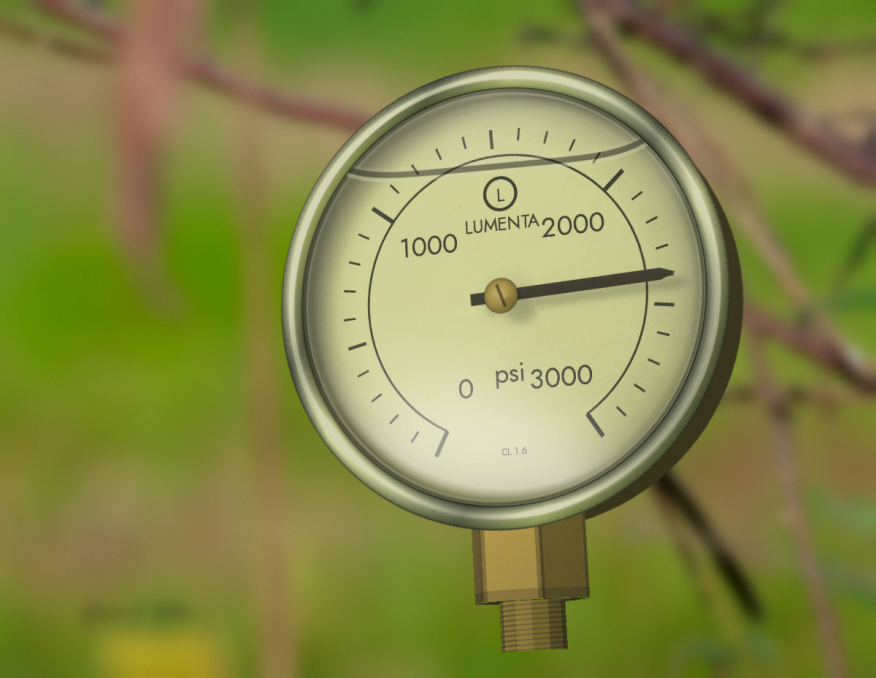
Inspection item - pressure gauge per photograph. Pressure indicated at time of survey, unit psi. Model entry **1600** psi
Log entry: **2400** psi
